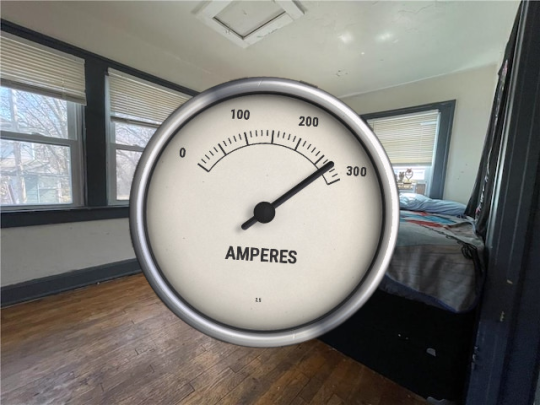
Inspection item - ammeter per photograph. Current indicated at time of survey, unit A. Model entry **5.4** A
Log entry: **270** A
